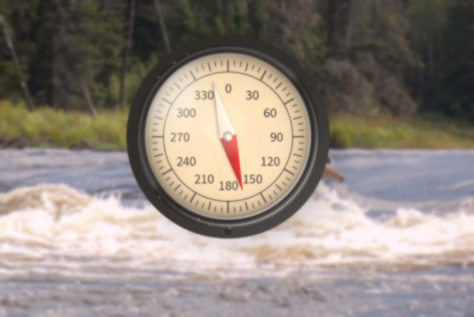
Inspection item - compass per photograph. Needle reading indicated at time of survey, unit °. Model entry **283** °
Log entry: **165** °
